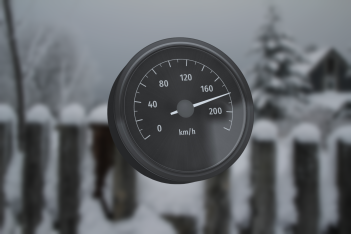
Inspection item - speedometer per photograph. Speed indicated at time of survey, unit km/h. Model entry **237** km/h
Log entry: **180** km/h
